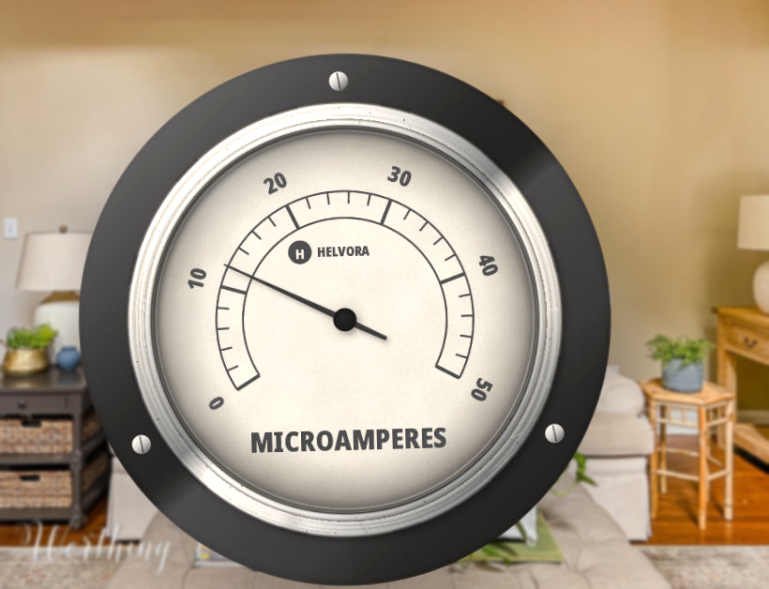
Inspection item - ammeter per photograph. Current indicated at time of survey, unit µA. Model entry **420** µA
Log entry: **12** µA
